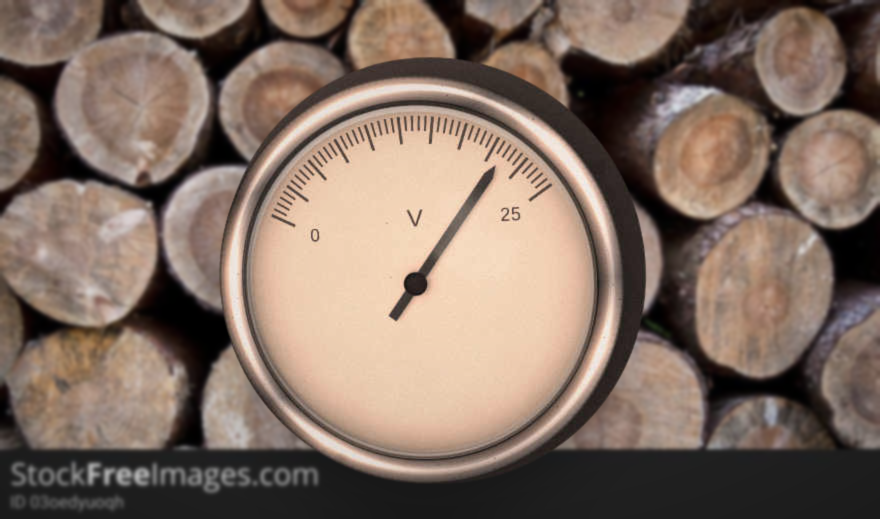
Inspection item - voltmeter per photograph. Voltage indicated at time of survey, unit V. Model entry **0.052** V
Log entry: **21** V
